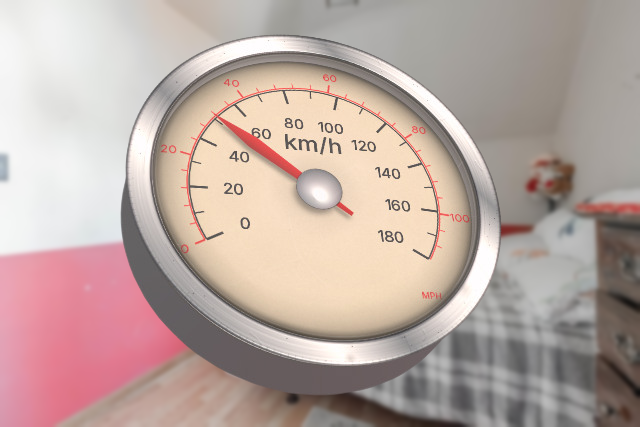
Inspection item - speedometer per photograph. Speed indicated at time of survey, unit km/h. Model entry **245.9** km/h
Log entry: **50** km/h
